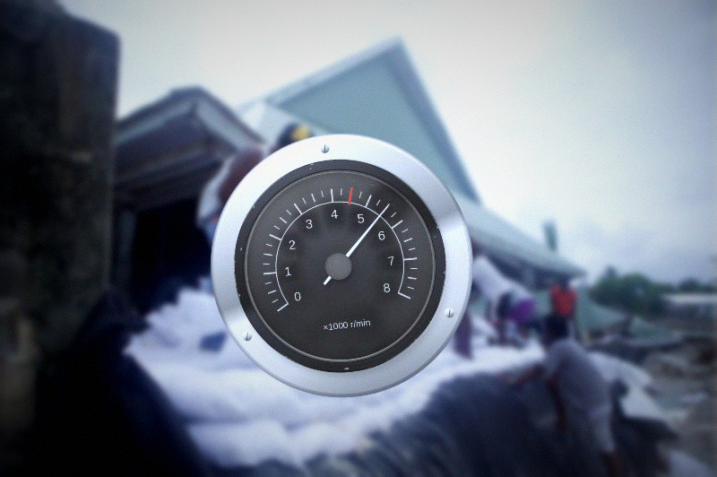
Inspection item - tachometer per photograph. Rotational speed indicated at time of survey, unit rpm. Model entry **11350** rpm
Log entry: **5500** rpm
